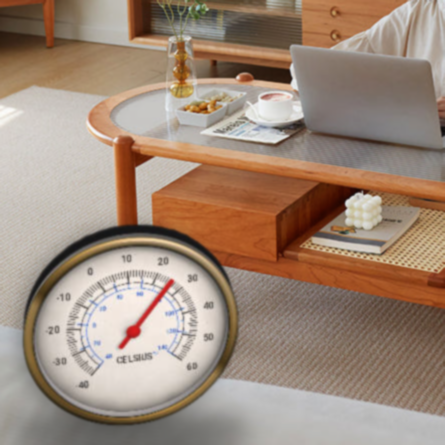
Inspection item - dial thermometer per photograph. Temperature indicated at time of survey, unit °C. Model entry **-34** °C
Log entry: **25** °C
